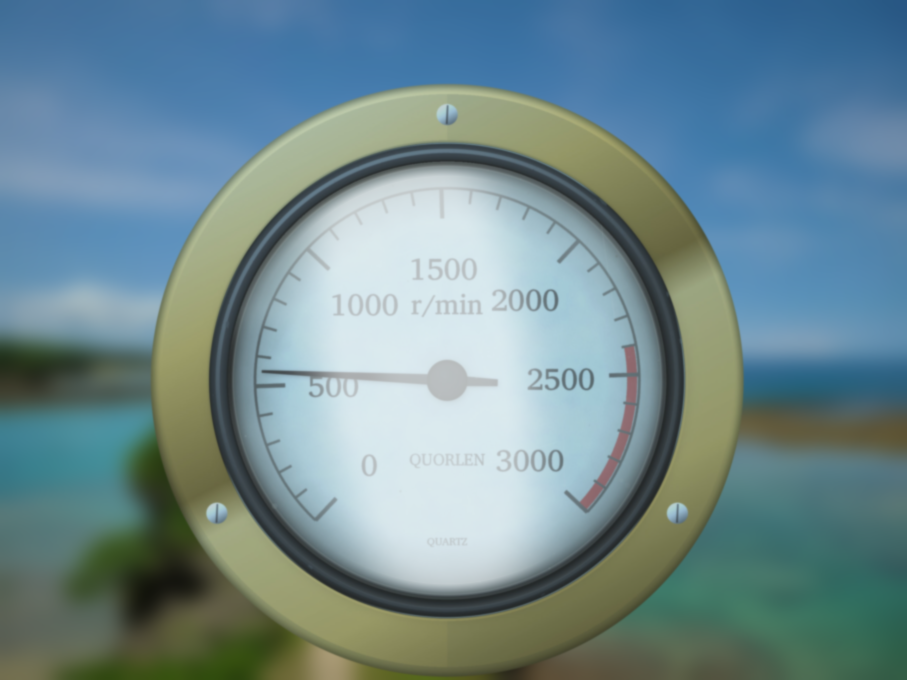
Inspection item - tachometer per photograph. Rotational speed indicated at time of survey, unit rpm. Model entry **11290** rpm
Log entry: **550** rpm
